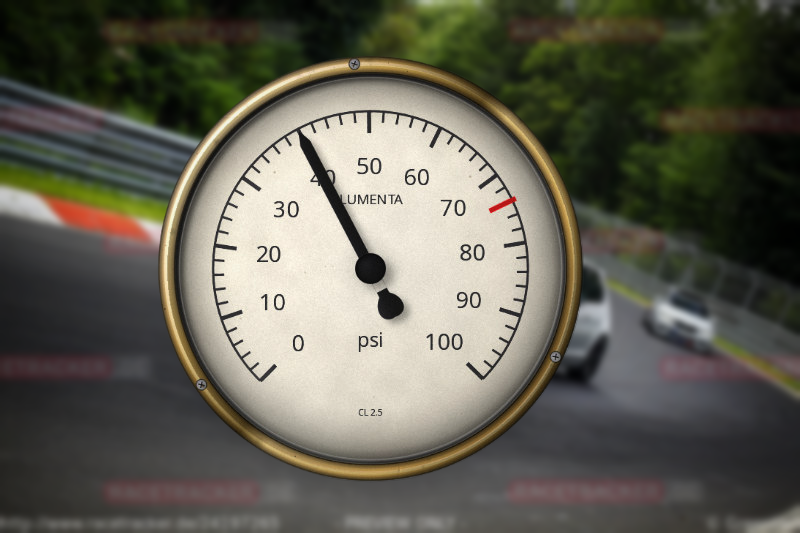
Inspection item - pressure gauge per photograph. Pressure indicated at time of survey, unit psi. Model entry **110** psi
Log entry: **40** psi
